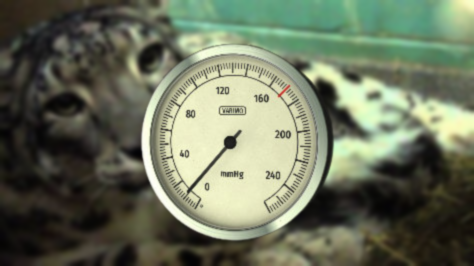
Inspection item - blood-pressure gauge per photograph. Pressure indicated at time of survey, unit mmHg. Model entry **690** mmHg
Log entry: **10** mmHg
